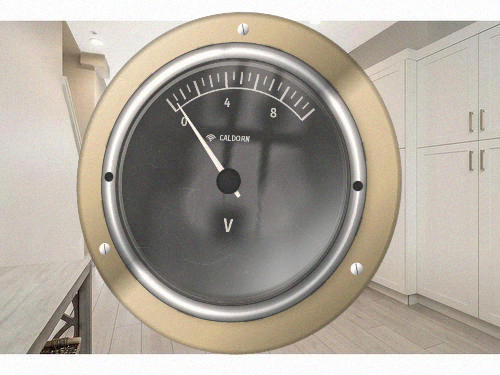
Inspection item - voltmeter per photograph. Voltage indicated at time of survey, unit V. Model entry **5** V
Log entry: **0.5** V
